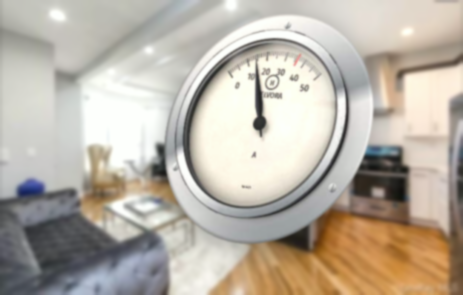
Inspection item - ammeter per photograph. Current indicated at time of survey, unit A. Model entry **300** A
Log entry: **15** A
